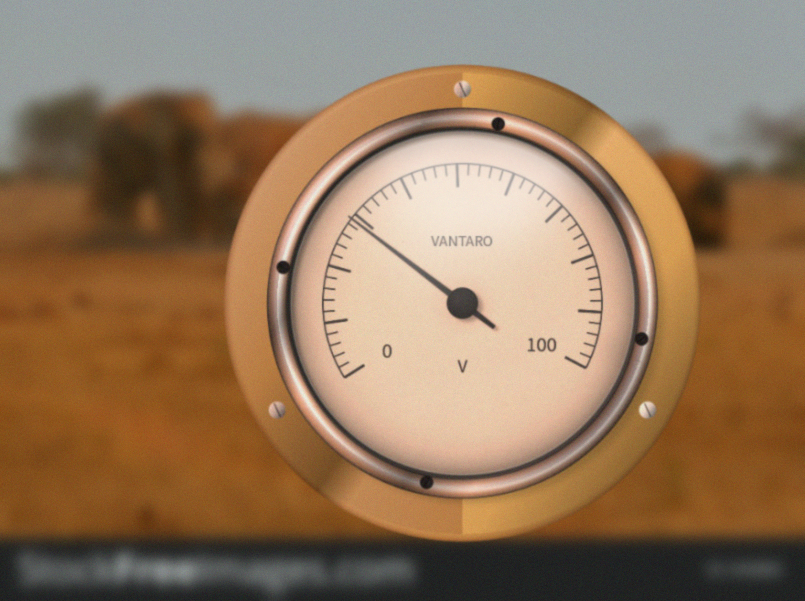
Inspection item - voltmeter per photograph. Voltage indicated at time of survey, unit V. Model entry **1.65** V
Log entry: **29** V
